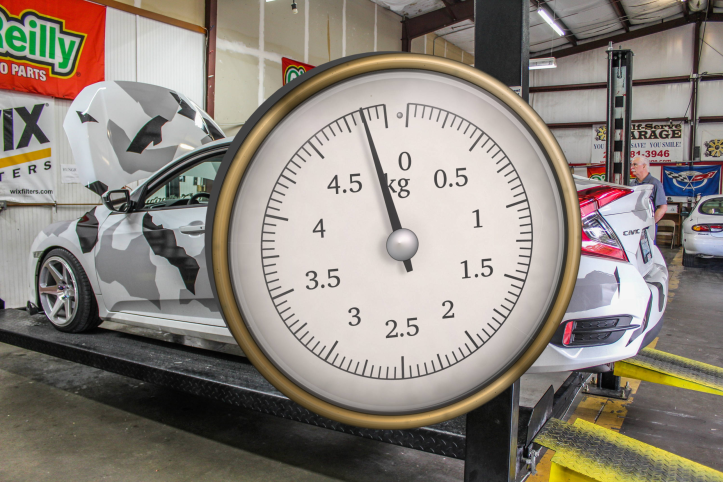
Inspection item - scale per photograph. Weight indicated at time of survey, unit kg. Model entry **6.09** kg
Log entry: **4.85** kg
